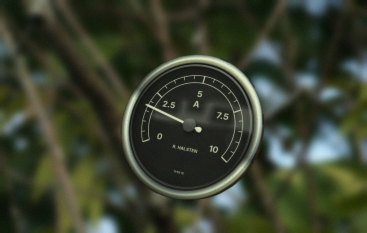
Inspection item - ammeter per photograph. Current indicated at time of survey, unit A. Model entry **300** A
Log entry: **1.75** A
